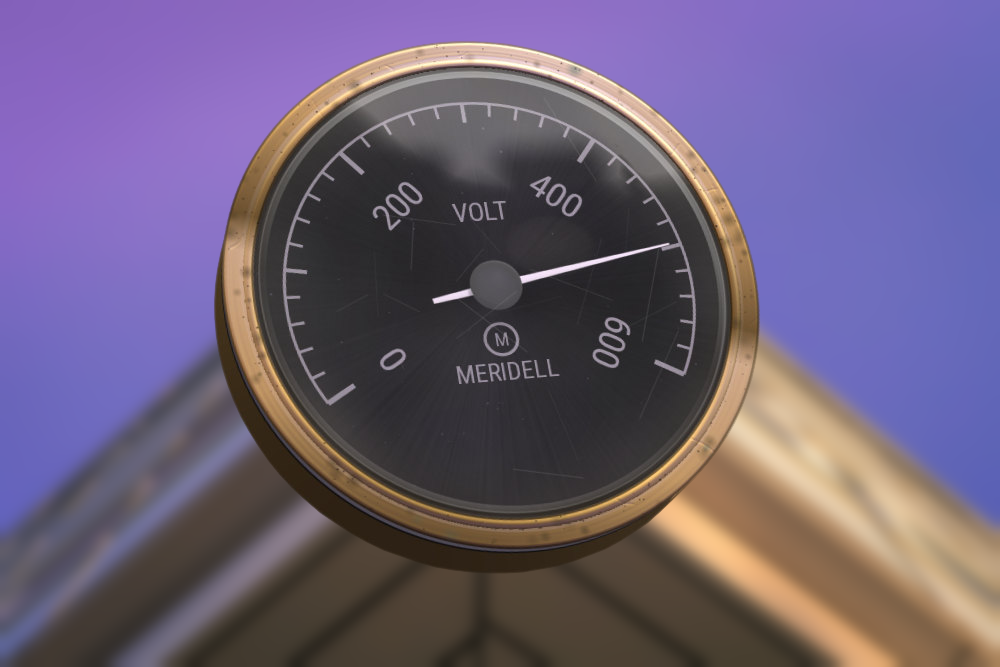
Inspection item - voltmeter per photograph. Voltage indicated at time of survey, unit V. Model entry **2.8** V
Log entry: **500** V
